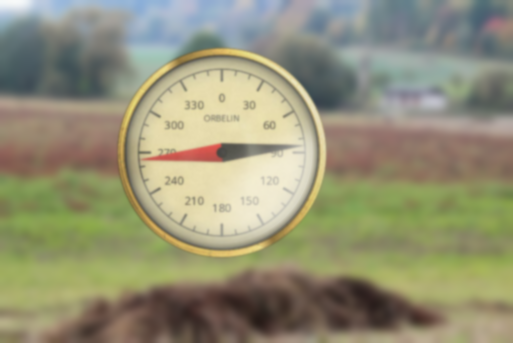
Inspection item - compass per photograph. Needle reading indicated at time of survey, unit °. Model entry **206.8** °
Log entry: **265** °
